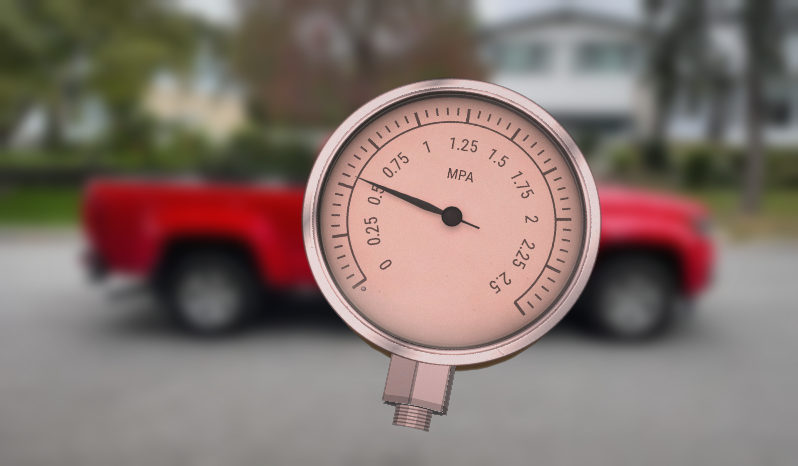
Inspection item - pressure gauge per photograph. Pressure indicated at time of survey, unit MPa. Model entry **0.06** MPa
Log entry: **0.55** MPa
